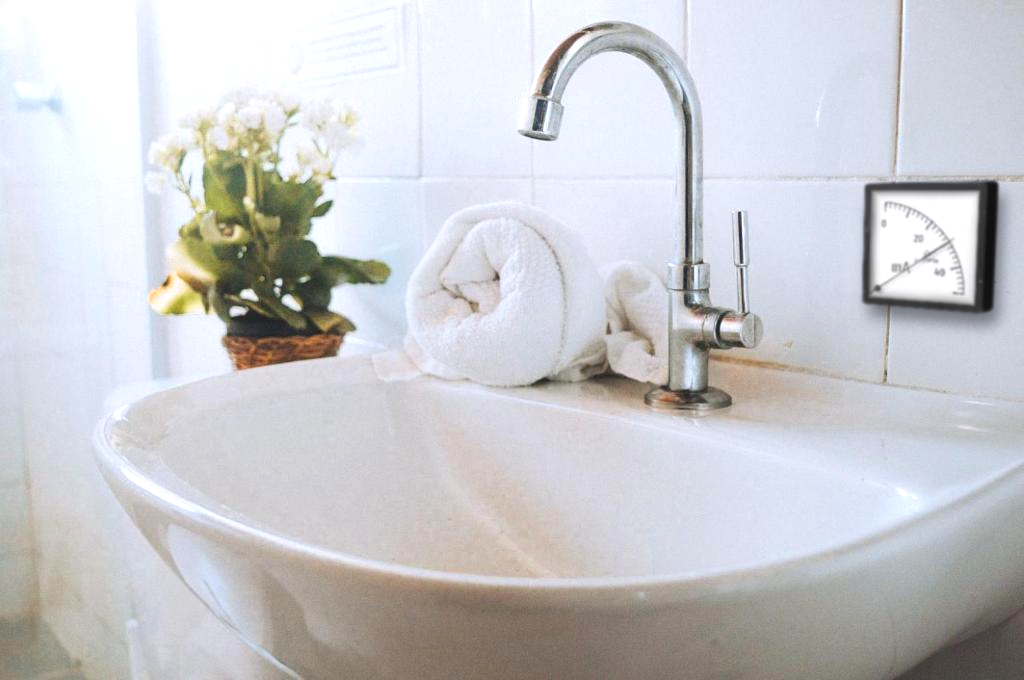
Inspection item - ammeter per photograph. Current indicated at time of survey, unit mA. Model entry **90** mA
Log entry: **30** mA
